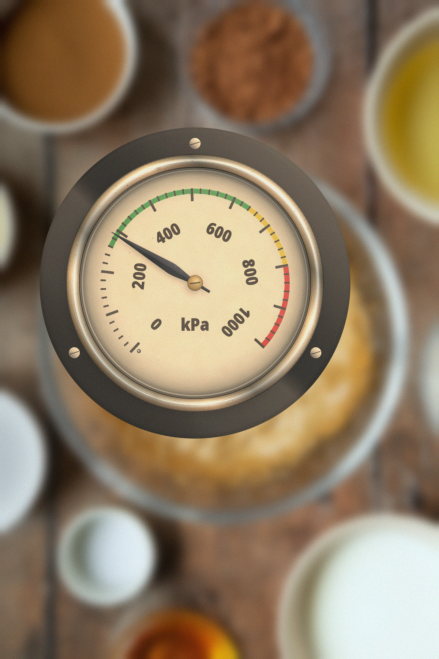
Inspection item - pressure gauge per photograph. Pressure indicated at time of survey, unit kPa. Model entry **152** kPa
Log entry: **290** kPa
